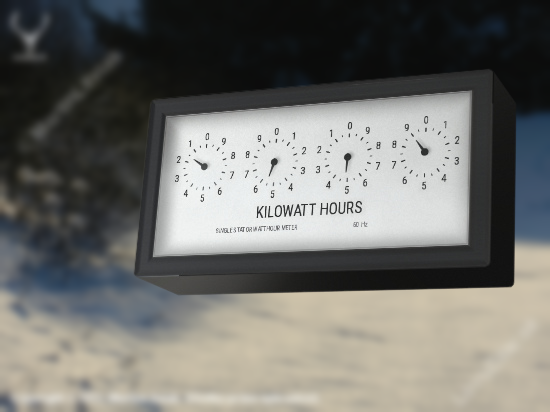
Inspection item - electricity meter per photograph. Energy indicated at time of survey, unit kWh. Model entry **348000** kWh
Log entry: **1549** kWh
